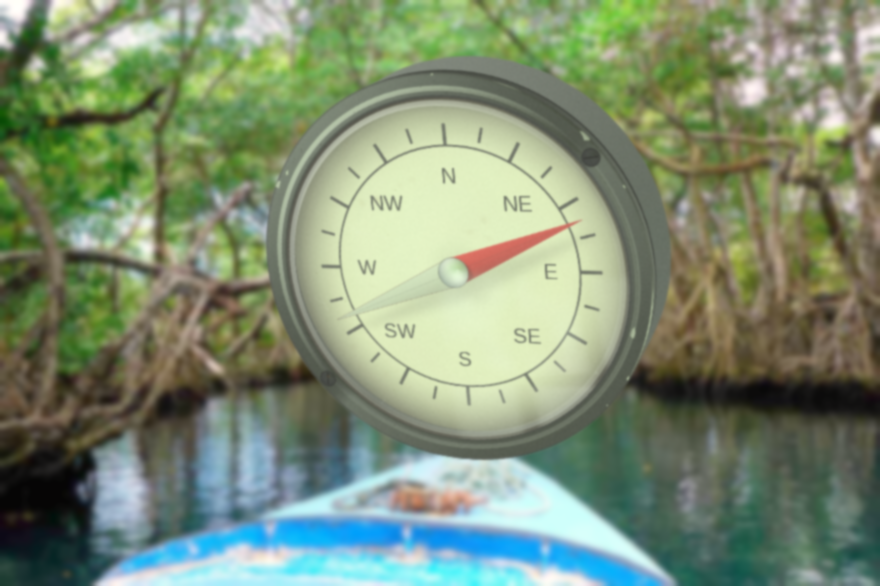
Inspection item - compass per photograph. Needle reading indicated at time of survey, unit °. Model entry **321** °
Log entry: **67.5** °
